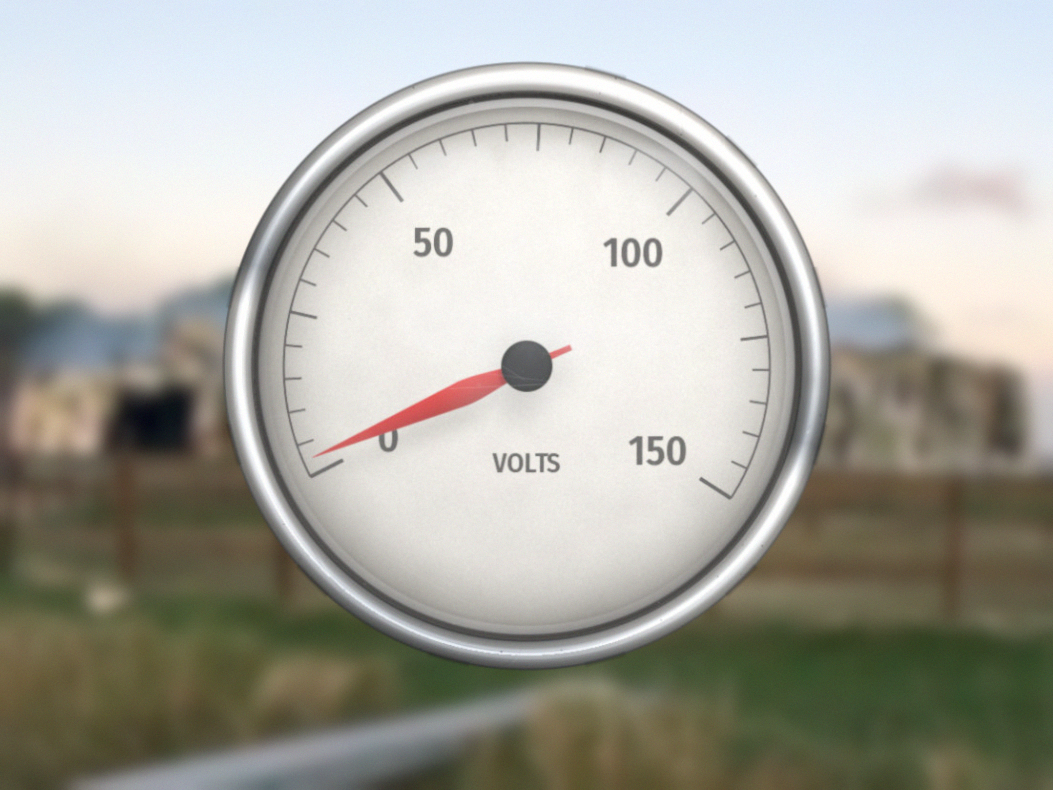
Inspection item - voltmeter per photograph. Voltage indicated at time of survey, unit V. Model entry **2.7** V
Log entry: **2.5** V
